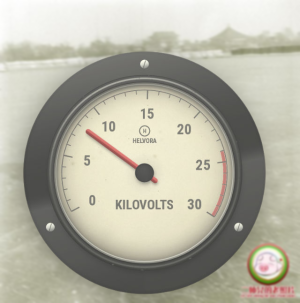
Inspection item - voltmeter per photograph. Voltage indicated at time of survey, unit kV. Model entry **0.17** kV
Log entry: **8** kV
